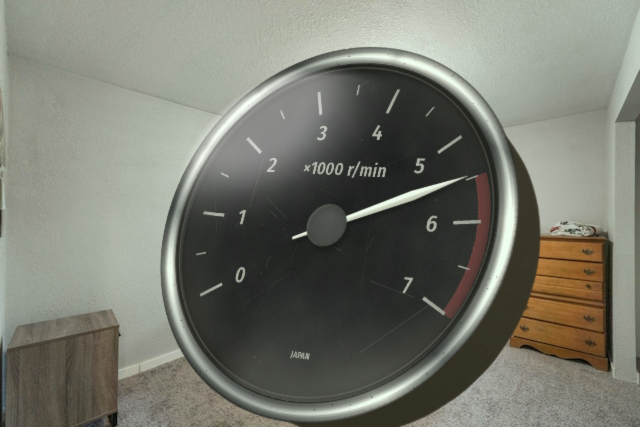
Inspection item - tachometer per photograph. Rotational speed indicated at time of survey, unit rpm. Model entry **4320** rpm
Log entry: **5500** rpm
